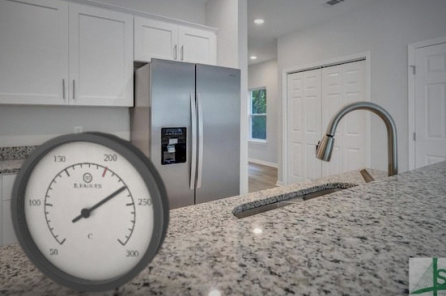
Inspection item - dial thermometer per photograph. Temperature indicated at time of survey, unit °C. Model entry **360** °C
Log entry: **230** °C
